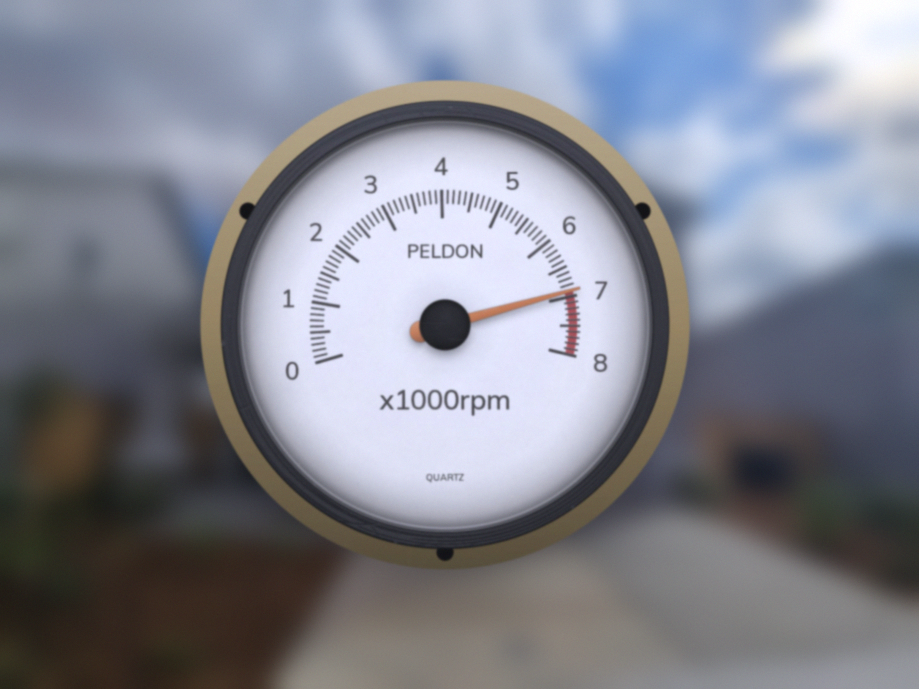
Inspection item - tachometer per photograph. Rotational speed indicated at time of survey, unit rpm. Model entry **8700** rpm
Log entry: **6900** rpm
